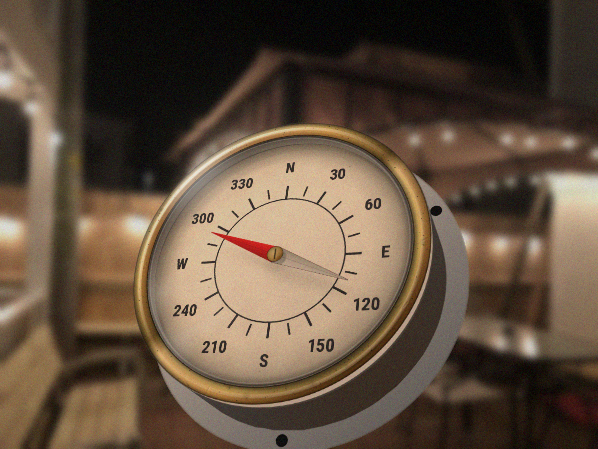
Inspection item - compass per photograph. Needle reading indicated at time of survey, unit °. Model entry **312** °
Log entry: **292.5** °
